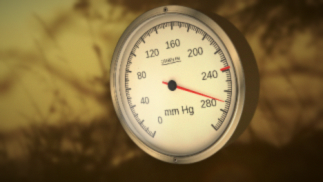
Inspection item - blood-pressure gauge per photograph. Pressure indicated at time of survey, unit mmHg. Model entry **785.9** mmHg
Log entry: **270** mmHg
